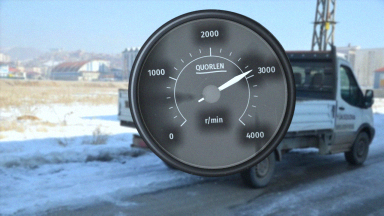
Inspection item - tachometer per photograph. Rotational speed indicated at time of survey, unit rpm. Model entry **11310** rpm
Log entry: **2900** rpm
